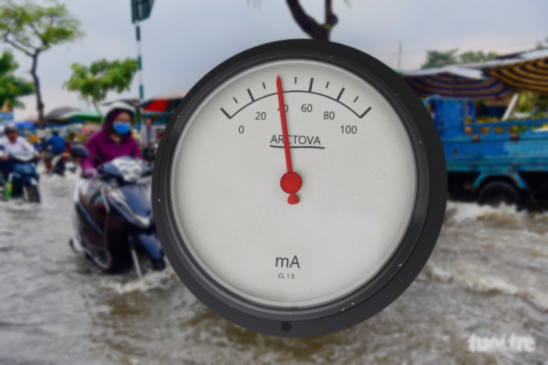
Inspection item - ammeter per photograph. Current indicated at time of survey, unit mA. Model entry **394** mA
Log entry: **40** mA
